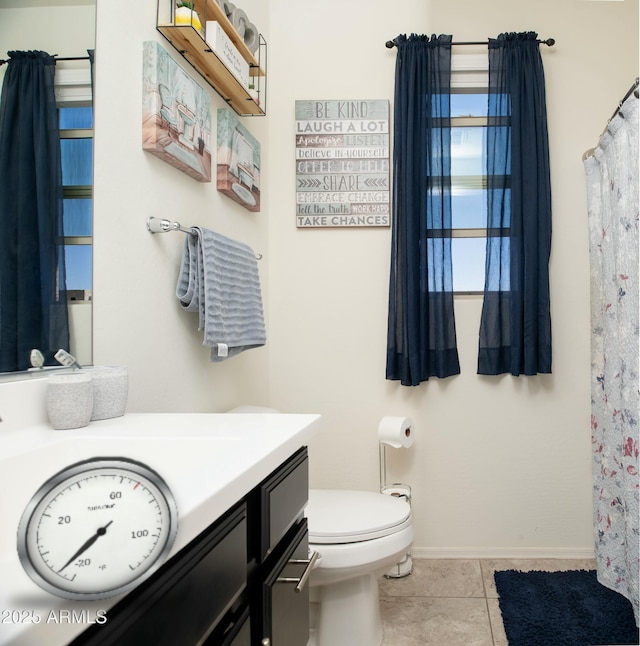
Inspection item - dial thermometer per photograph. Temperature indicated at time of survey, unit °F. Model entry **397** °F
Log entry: **-12** °F
